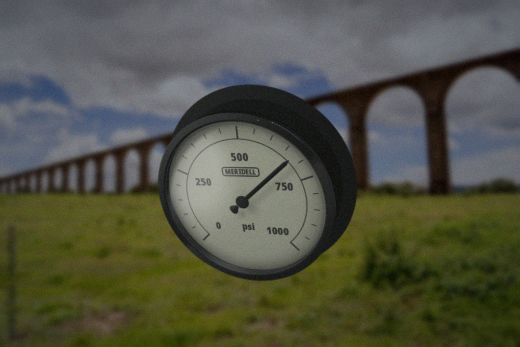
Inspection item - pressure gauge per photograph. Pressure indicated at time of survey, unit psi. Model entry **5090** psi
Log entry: **675** psi
